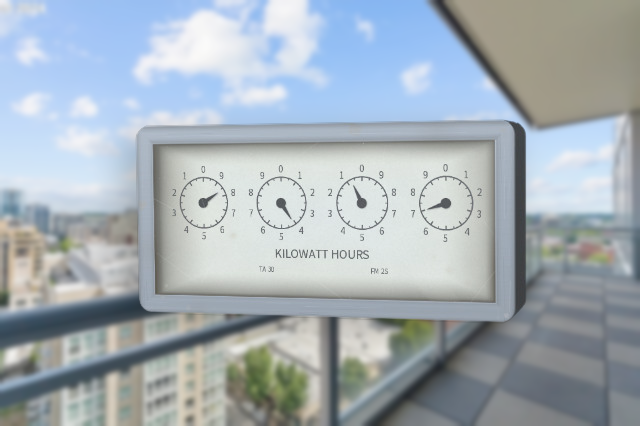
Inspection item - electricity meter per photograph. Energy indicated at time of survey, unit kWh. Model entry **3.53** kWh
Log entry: **8407** kWh
